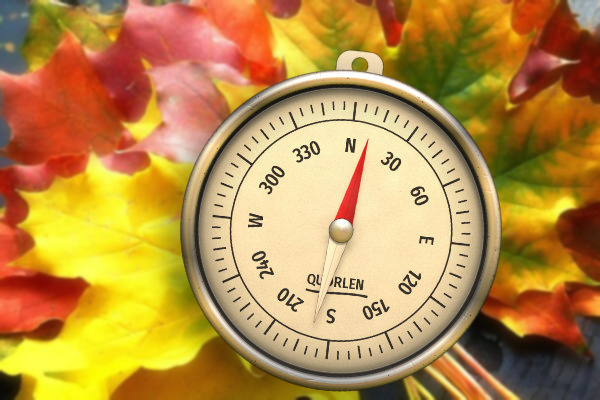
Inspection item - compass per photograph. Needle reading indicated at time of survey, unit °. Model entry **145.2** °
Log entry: **10** °
